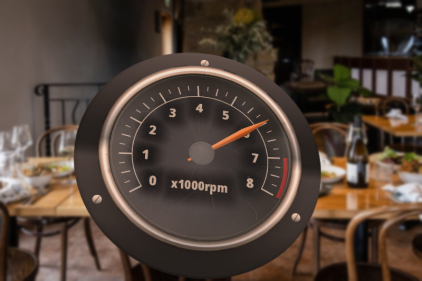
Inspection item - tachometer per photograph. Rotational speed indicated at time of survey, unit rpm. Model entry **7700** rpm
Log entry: **6000** rpm
